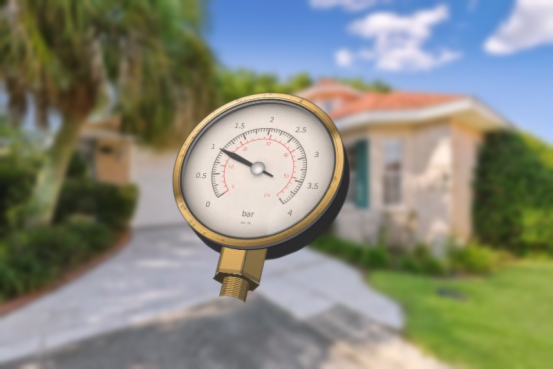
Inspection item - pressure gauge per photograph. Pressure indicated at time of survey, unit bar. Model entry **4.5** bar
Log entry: **1** bar
